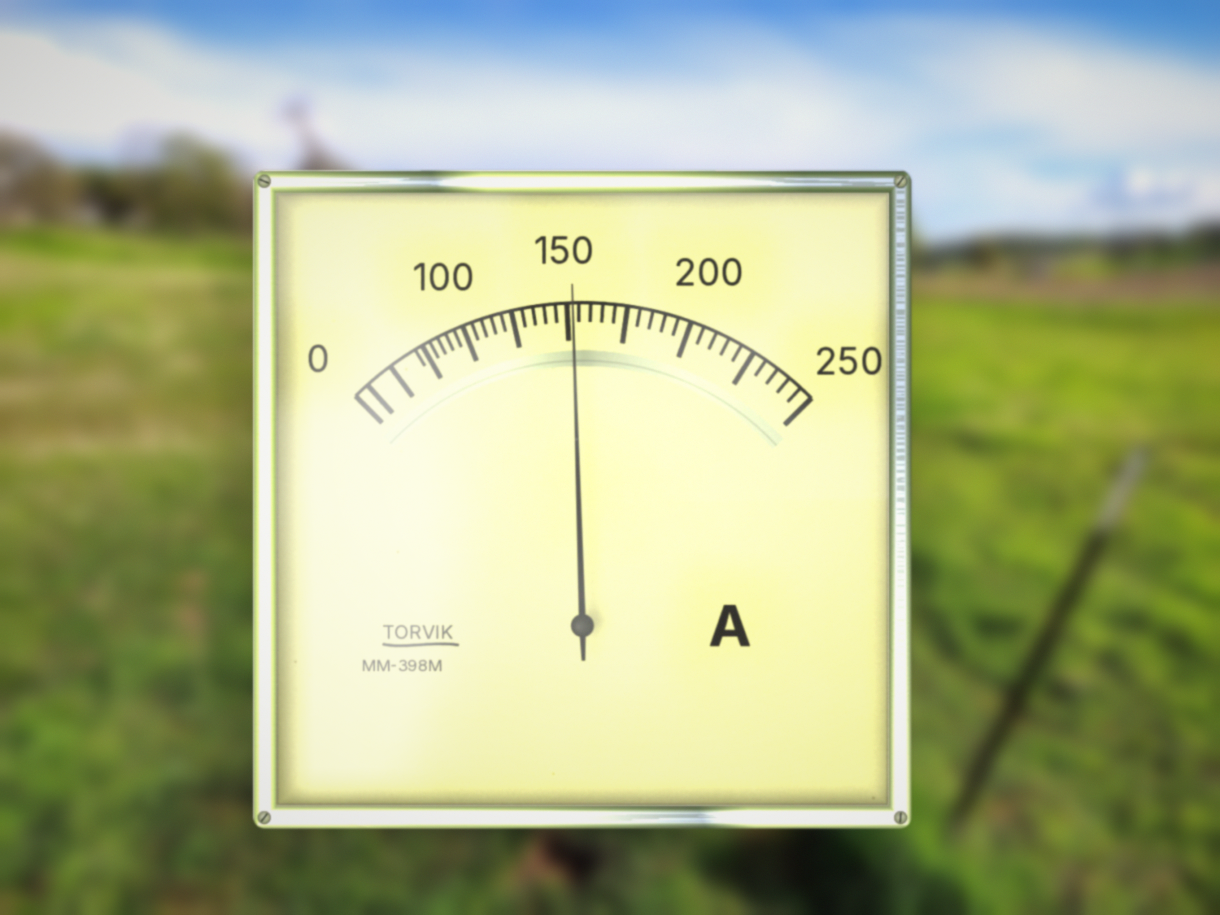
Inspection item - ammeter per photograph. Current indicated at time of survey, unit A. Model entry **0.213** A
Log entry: **152.5** A
